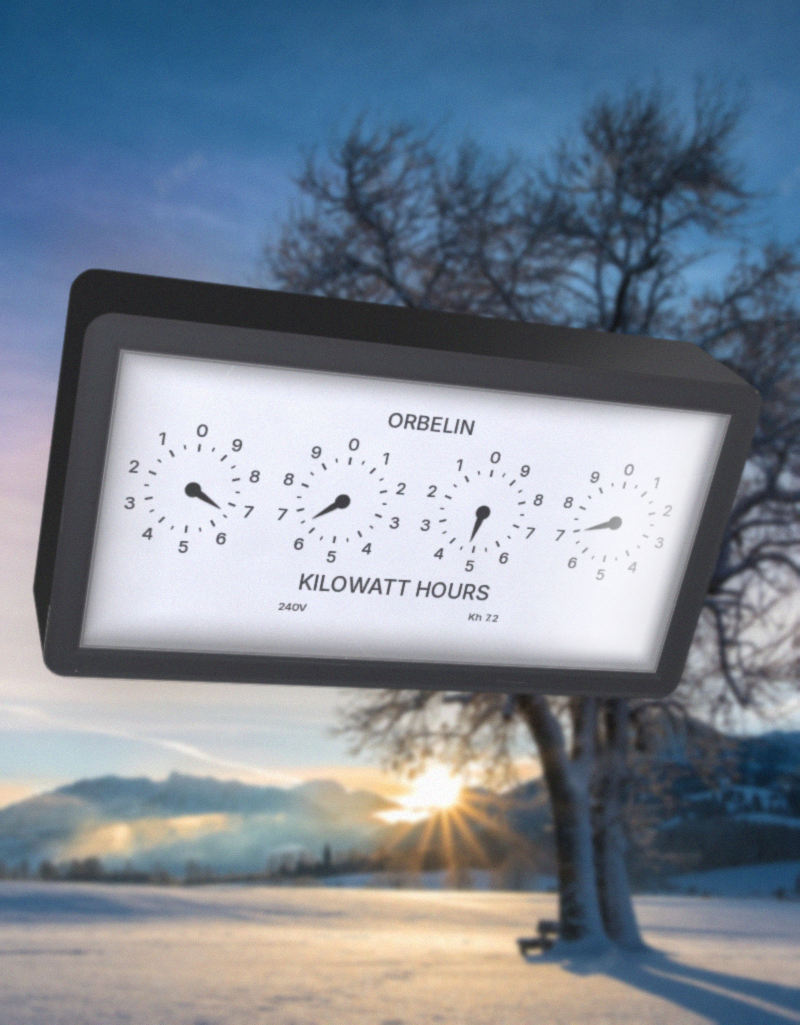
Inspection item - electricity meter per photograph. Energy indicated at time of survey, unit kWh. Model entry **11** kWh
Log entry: **6647** kWh
